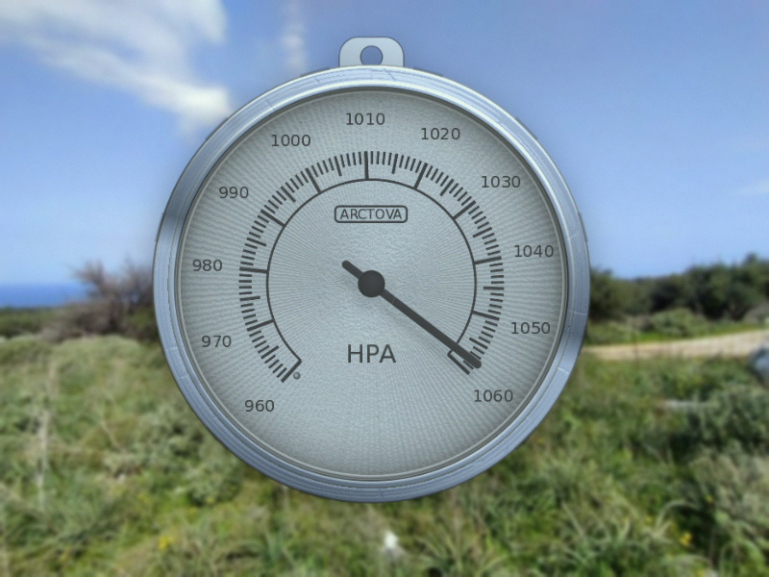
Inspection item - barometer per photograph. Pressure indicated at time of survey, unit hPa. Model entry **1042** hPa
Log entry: **1058** hPa
